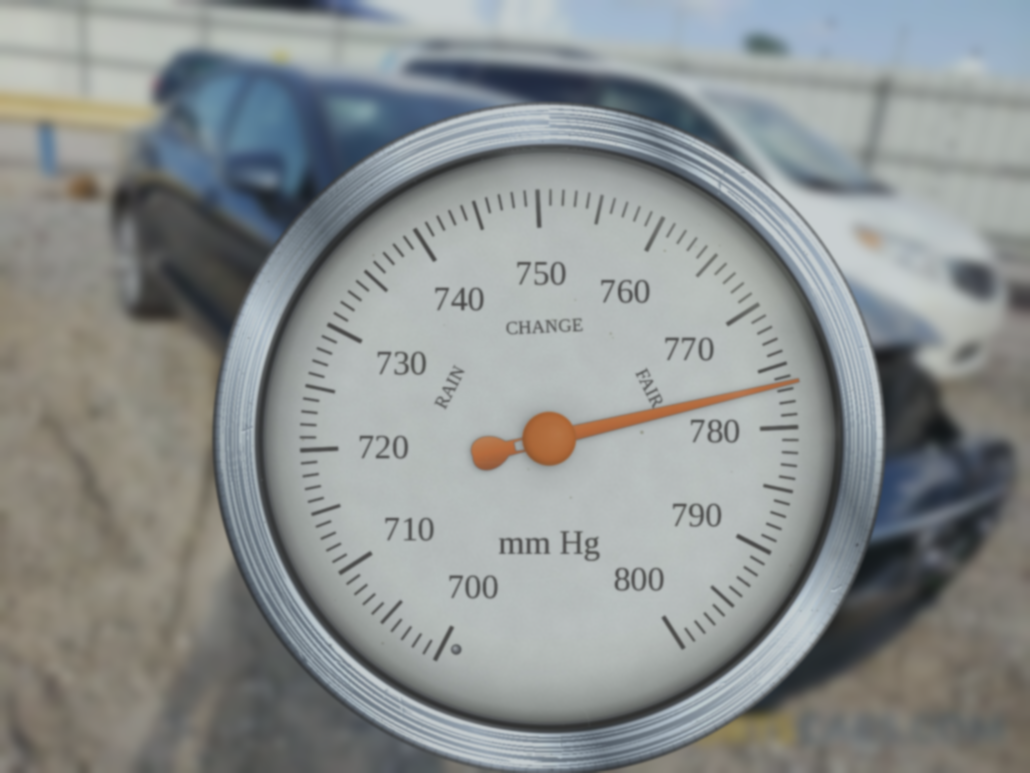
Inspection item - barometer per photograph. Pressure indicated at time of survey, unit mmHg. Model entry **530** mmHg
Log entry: **776.5** mmHg
